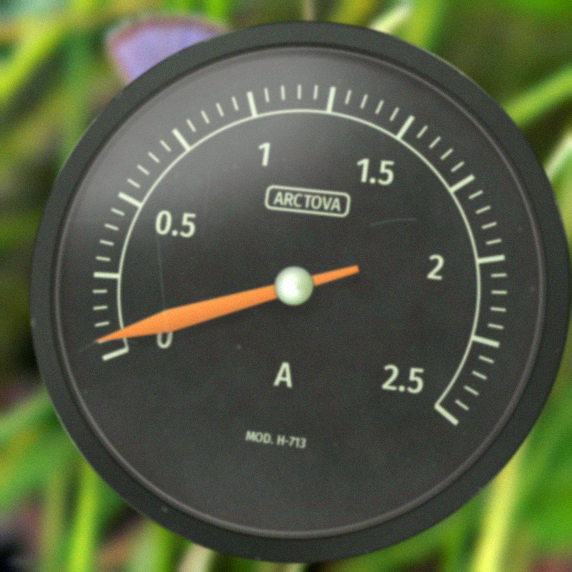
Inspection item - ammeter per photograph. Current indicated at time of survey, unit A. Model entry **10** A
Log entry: **0.05** A
